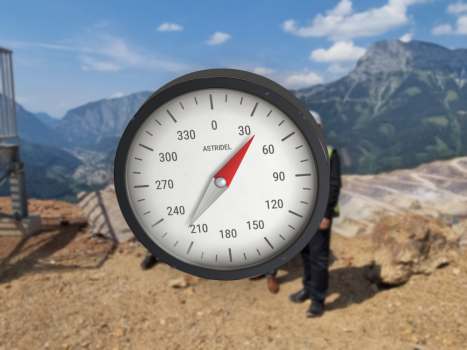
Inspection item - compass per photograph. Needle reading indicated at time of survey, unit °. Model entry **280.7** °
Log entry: **40** °
